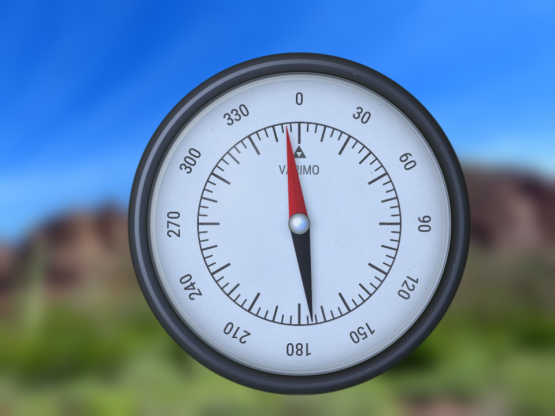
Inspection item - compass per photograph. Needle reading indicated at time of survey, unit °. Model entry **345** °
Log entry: **352.5** °
